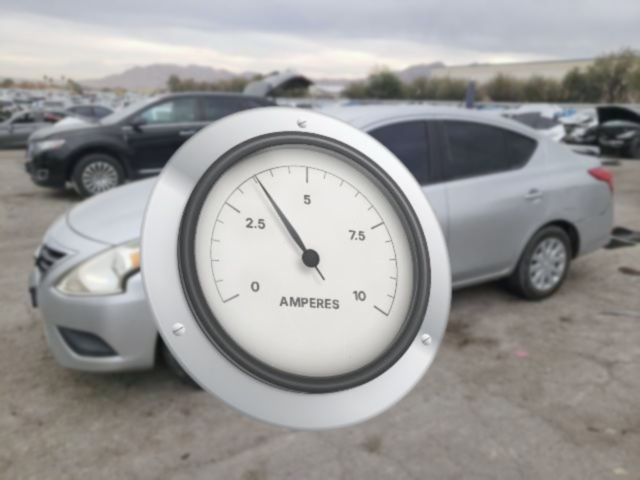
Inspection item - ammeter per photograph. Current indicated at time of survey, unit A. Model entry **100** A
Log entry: **3.5** A
